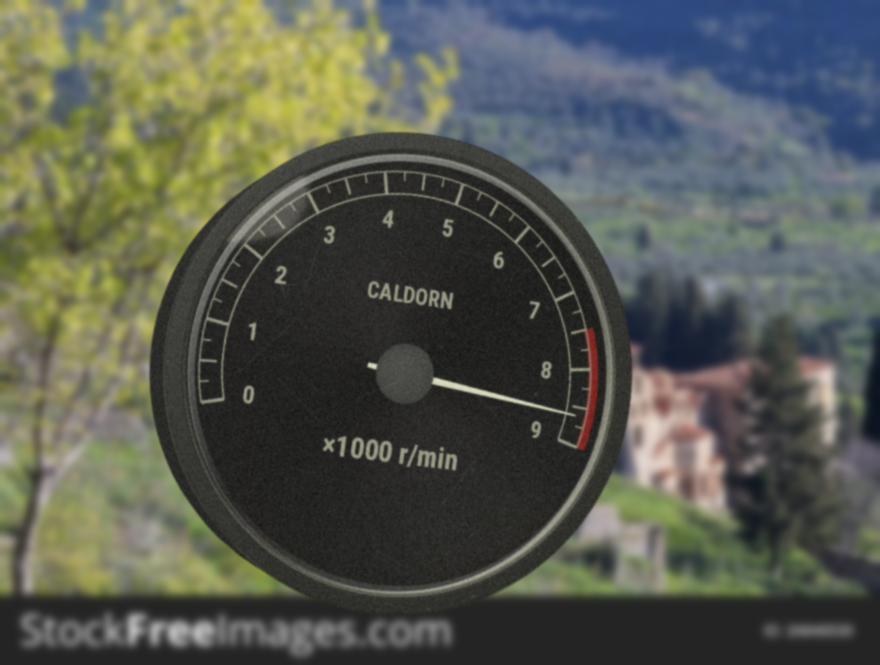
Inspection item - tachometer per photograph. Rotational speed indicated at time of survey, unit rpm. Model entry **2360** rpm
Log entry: **8625** rpm
